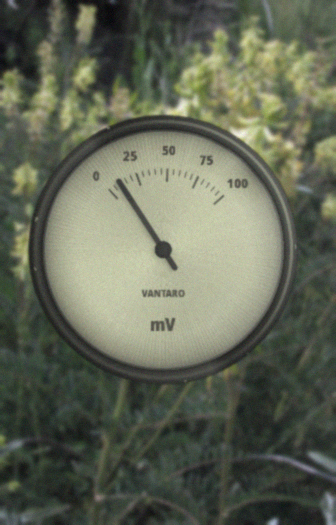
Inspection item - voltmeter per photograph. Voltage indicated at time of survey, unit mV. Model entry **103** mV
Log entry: **10** mV
